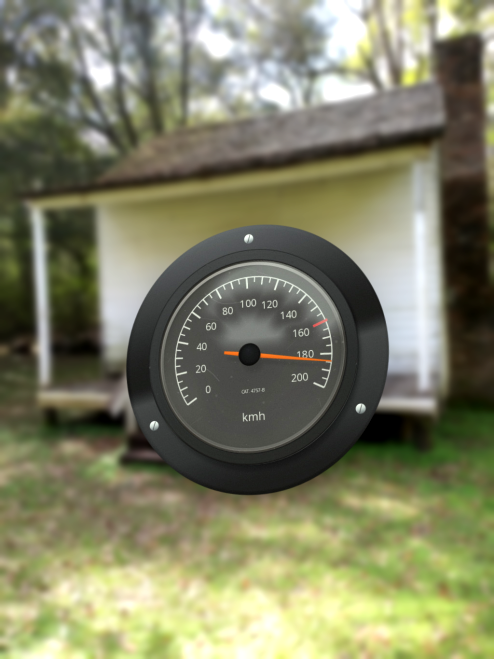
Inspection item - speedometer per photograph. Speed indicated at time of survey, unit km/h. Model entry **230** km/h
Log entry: **185** km/h
